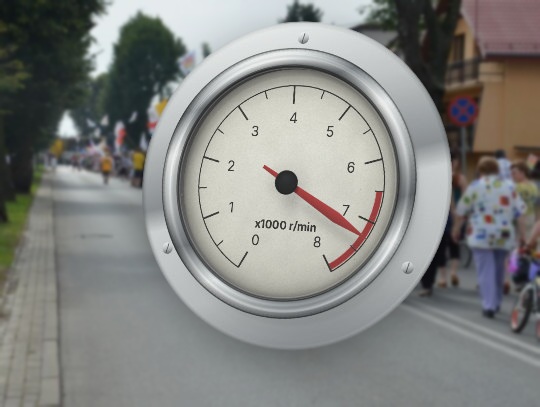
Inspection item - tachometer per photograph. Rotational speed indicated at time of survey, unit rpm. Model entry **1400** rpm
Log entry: **7250** rpm
